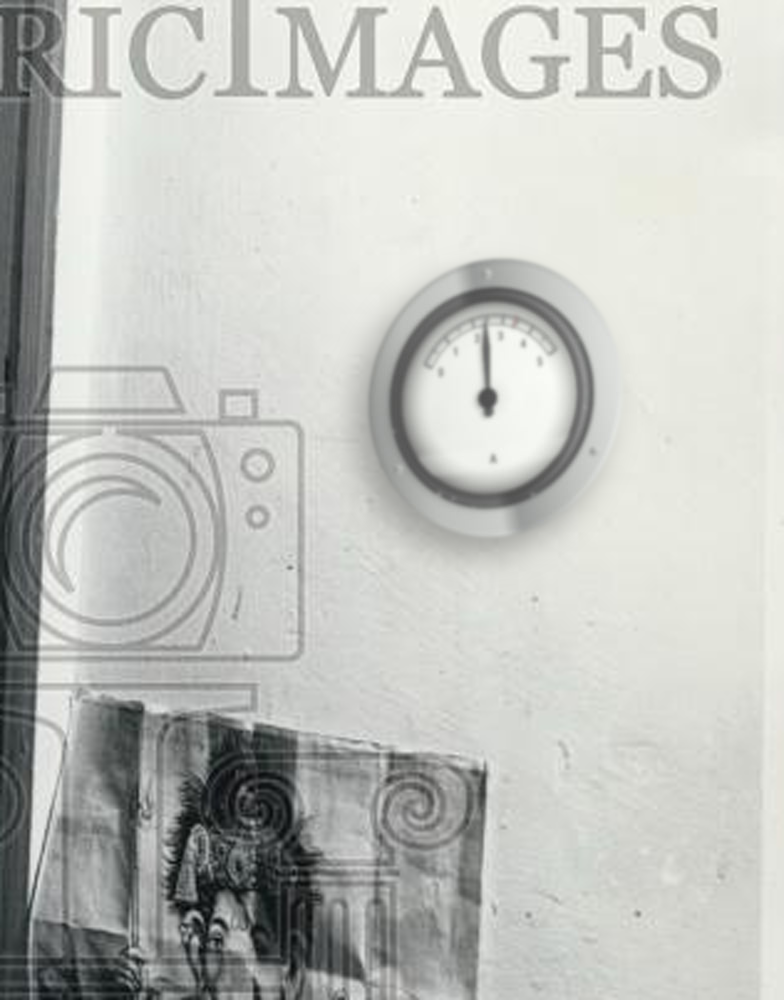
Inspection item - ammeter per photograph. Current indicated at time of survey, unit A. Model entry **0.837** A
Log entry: **2.5** A
